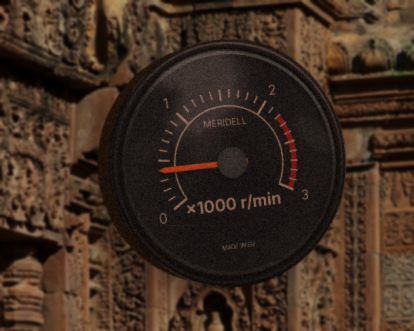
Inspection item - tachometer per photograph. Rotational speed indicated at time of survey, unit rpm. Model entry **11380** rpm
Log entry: **400** rpm
